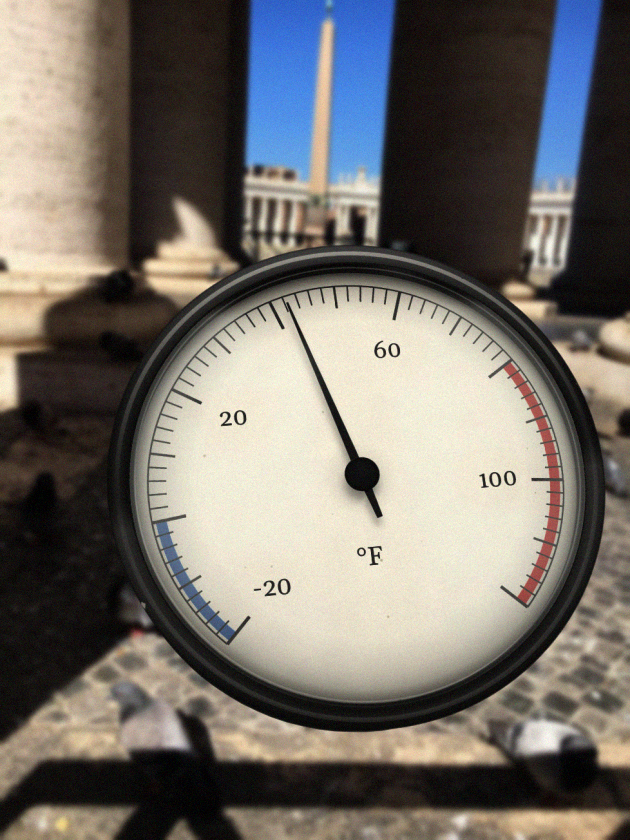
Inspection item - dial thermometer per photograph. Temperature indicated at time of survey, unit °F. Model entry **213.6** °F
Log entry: **42** °F
